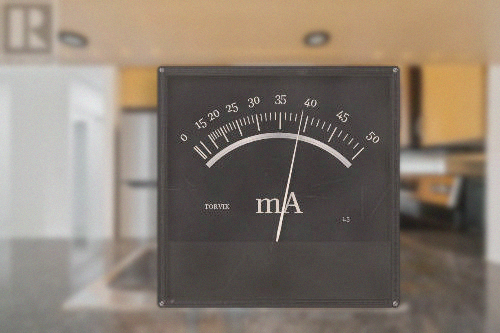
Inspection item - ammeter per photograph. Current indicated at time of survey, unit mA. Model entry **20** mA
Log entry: **39** mA
